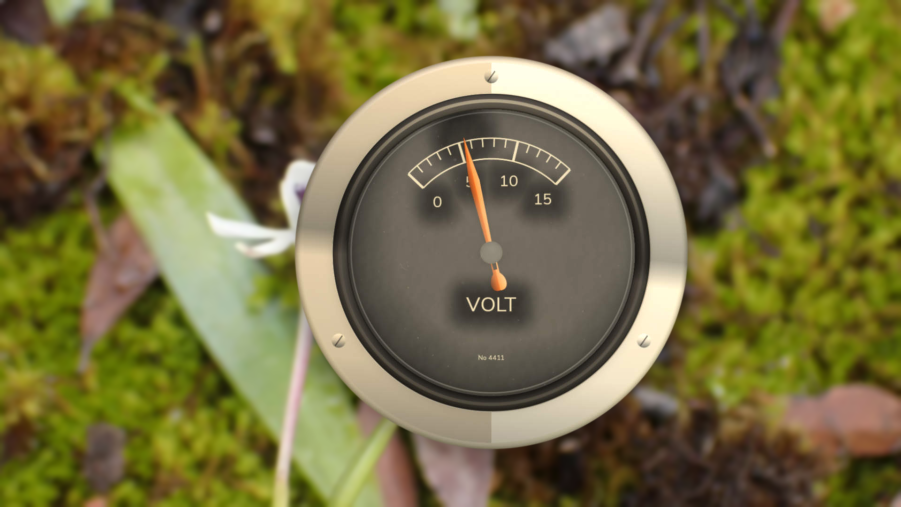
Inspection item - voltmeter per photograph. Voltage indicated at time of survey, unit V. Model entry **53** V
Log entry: **5.5** V
